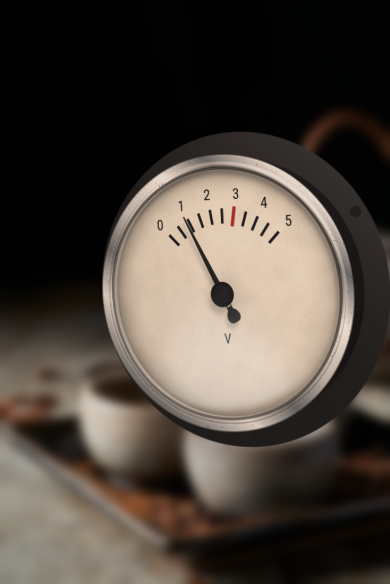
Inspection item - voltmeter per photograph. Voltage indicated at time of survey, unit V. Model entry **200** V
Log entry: **1** V
